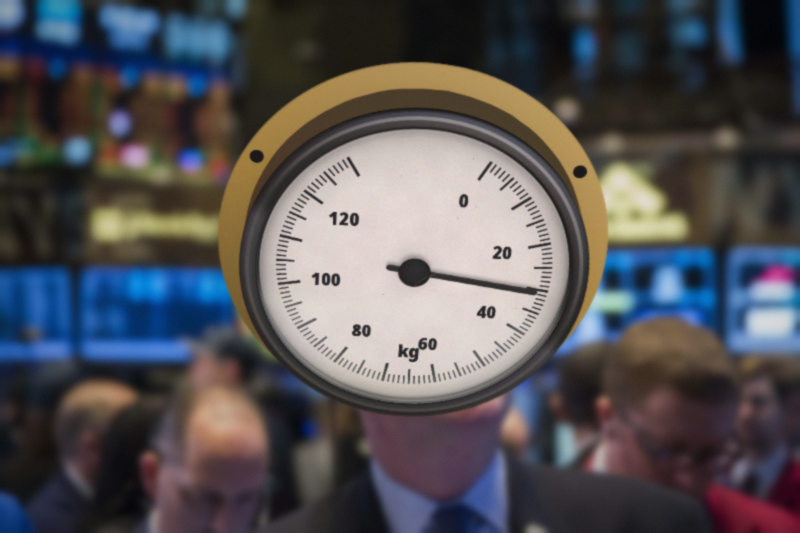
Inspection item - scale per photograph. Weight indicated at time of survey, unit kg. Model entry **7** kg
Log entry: **30** kg
